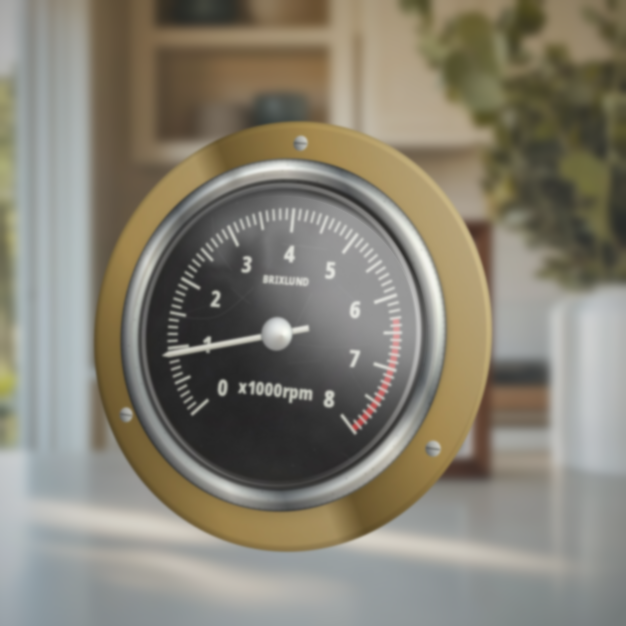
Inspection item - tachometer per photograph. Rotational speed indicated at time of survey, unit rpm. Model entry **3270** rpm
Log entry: **900** rpm
